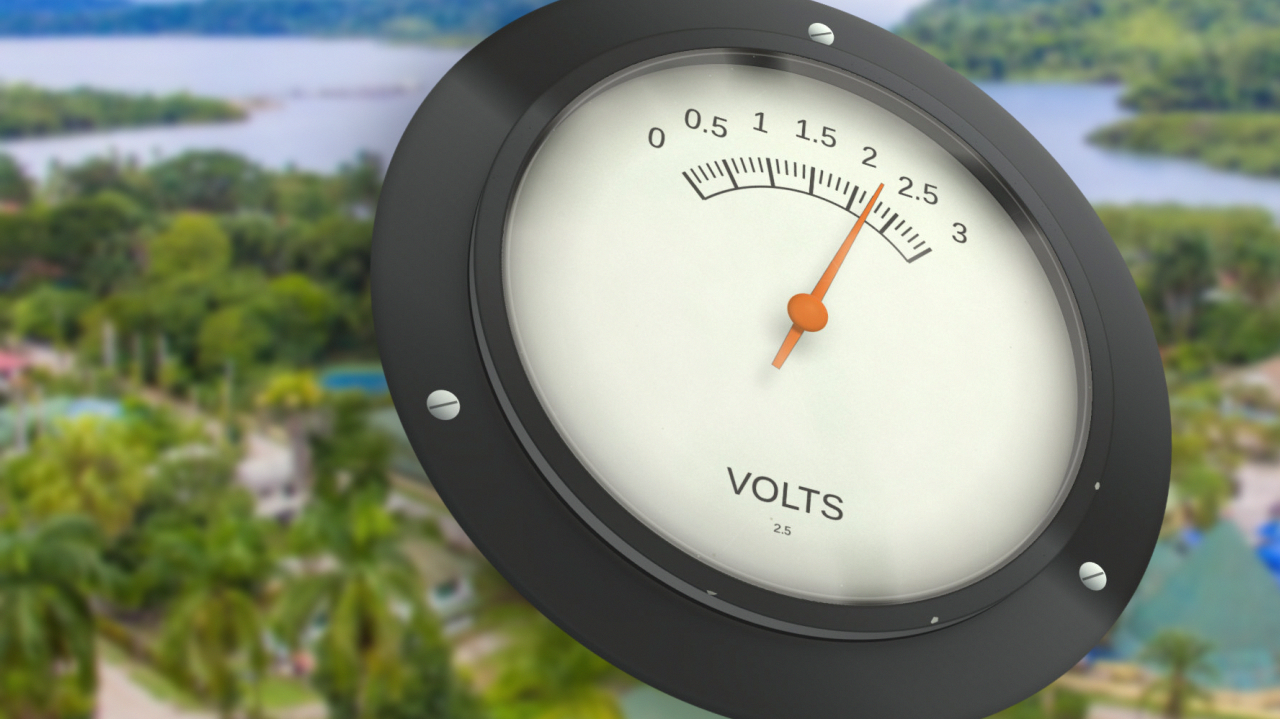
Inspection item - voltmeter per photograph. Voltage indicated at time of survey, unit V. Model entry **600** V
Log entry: **2.2** V
